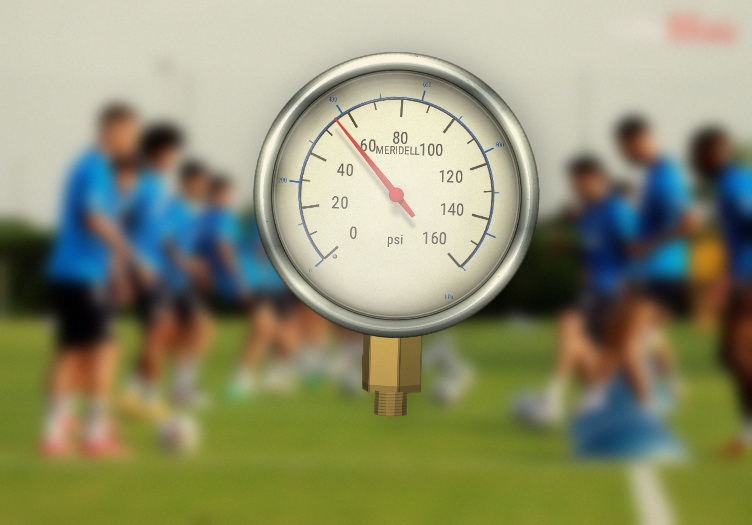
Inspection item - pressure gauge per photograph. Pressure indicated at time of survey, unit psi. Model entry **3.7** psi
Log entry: **55** psi
